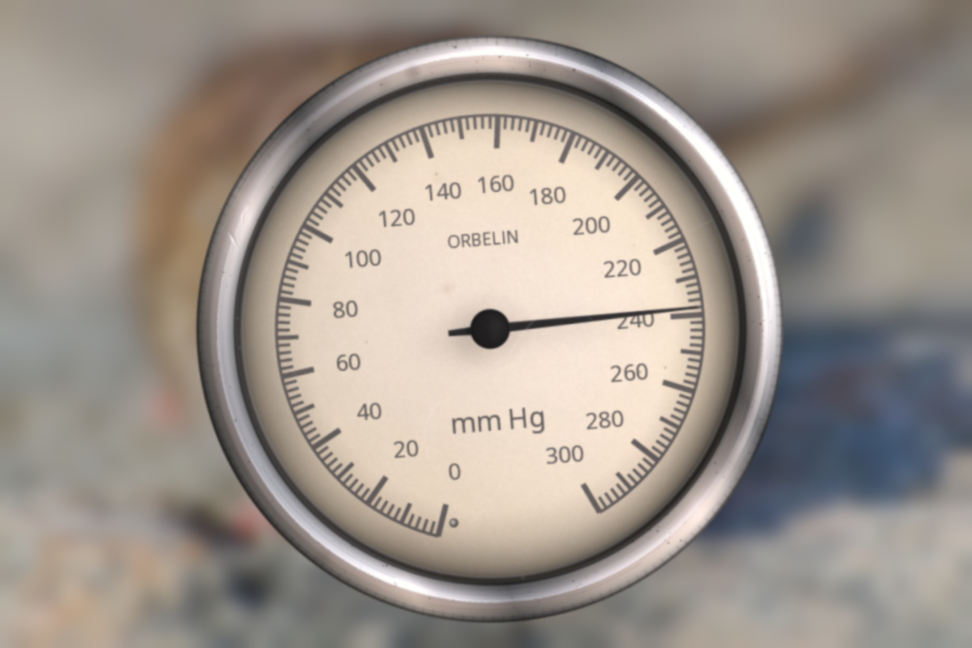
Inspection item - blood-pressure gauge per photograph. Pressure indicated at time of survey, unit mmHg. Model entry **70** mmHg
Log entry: **238** mmHg
